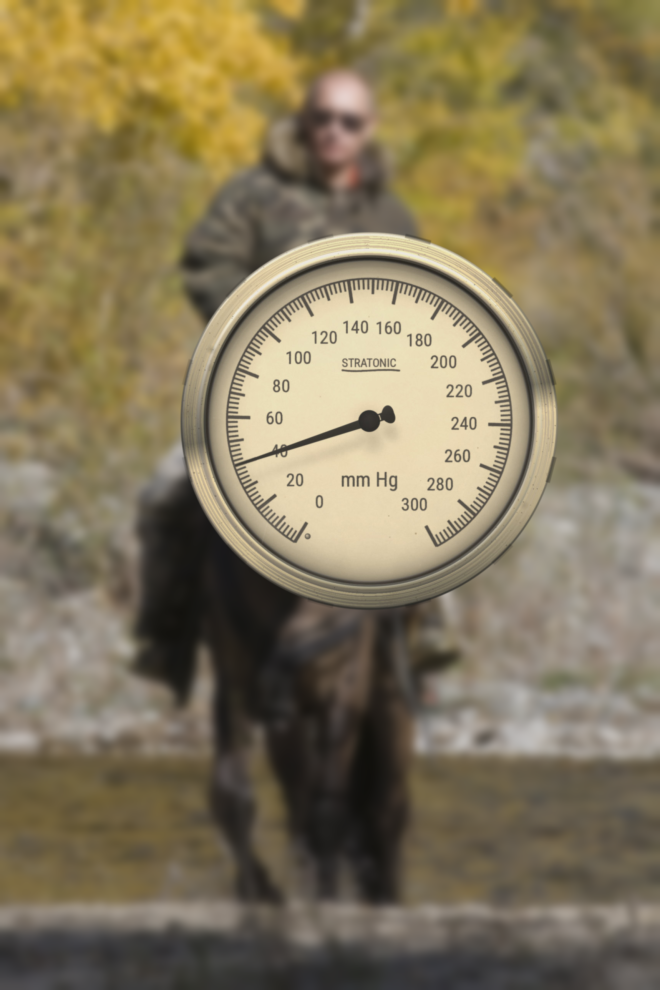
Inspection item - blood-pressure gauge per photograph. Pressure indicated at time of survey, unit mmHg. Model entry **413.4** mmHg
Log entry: **40** mmHg
